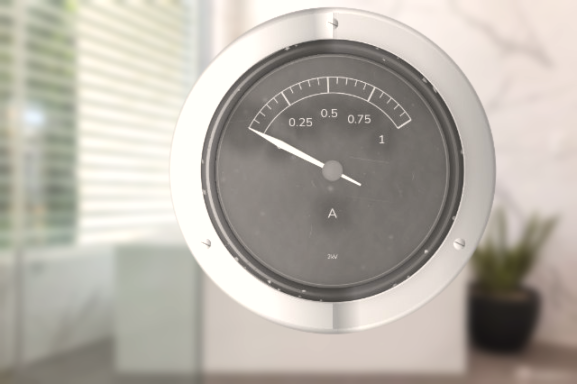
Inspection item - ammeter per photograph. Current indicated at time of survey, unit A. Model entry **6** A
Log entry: **0** A
